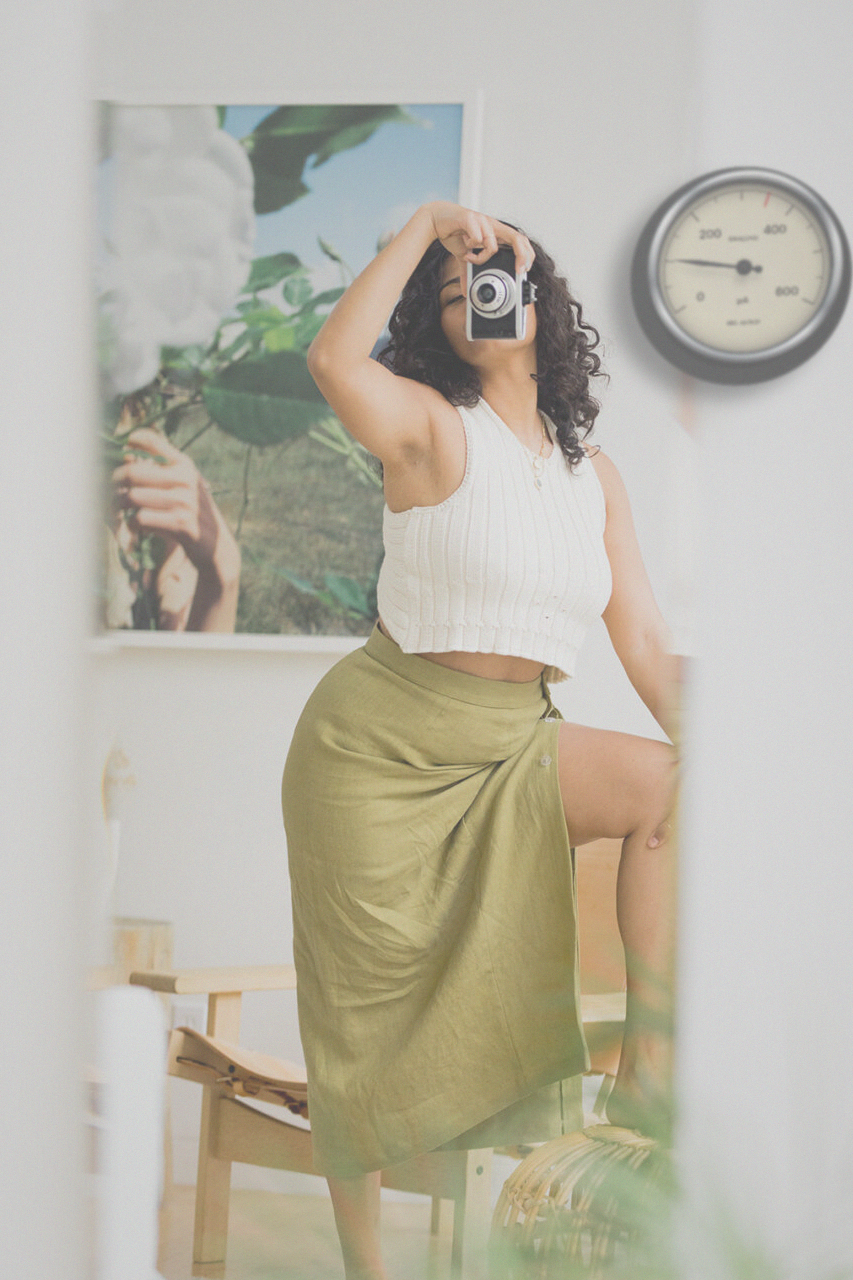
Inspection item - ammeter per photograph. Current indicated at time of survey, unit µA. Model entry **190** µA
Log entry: **100** µA
